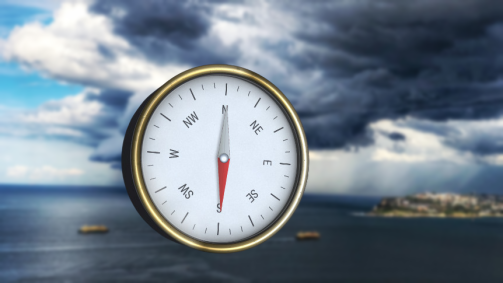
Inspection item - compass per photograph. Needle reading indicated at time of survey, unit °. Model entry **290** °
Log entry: **180** °
